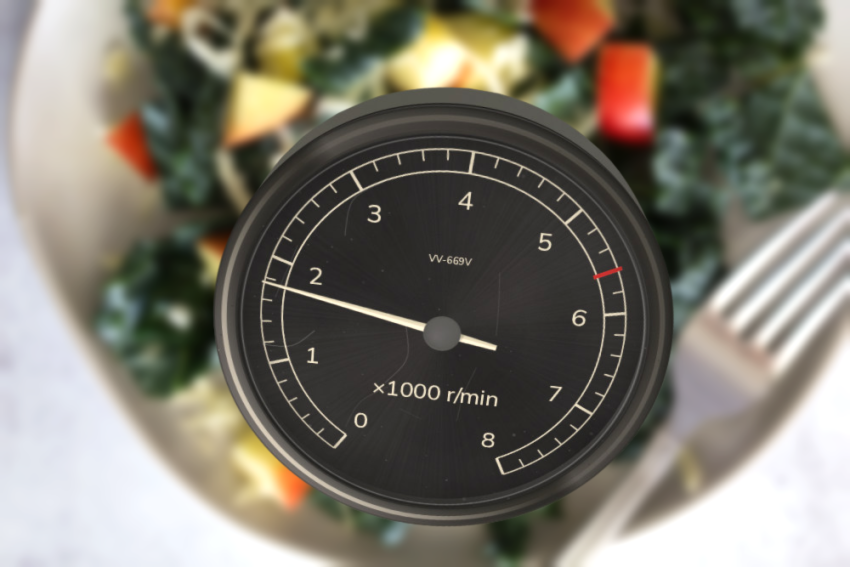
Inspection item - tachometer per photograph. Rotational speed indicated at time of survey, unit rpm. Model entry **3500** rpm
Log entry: **1800** rpm
